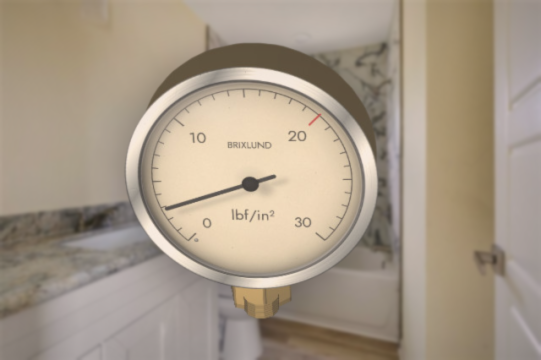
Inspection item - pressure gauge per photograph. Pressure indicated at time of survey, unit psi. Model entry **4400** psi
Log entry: **3** psi
